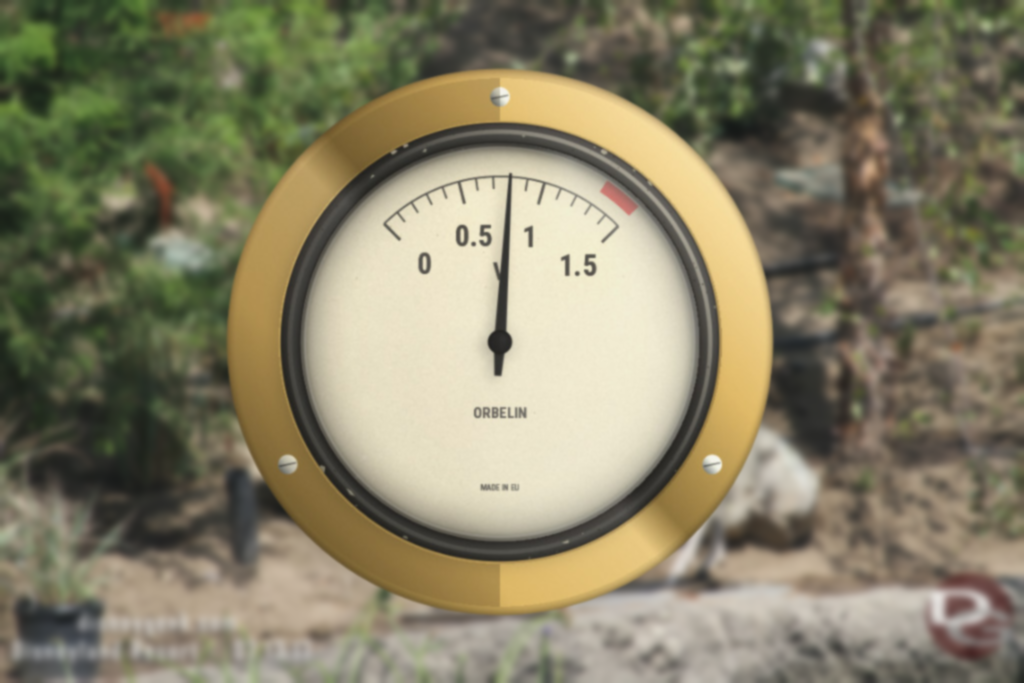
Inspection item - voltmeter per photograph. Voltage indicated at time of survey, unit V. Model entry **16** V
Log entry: **0.8** V
